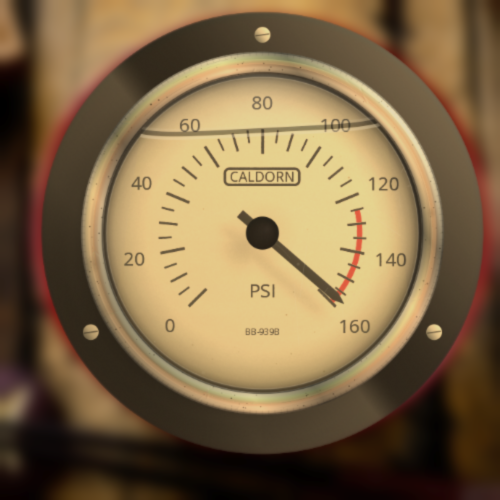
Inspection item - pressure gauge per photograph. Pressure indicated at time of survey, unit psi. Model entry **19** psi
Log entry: **157.5** psi
